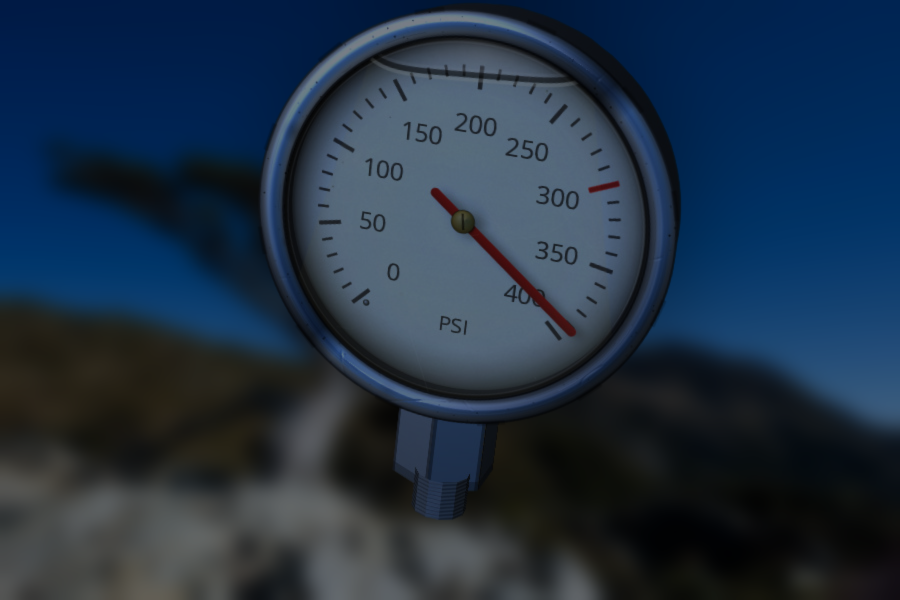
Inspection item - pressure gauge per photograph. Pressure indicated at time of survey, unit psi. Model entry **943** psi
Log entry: **390** psi
